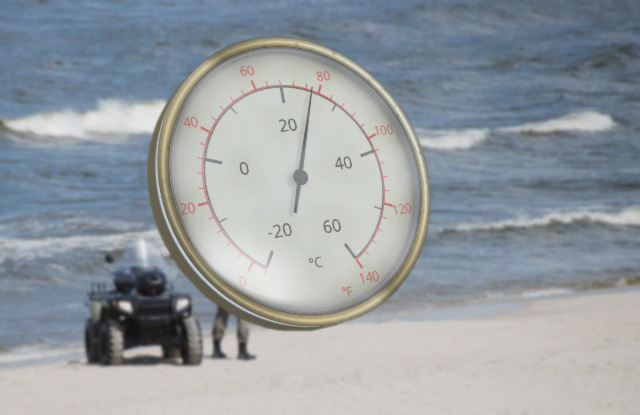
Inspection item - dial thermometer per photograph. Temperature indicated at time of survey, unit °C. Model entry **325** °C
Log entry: **25** °C
